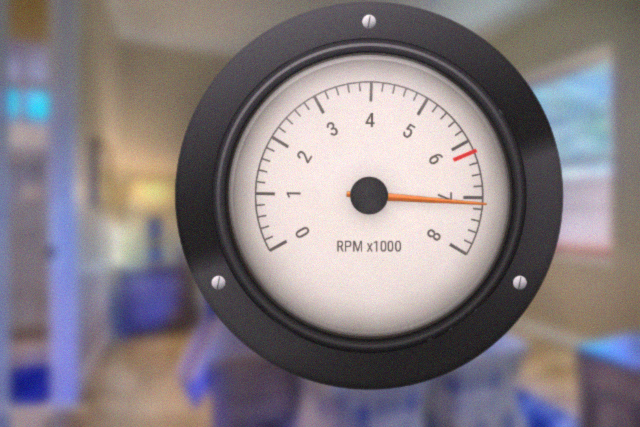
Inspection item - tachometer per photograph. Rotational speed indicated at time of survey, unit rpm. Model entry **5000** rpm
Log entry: **7100** rpm
